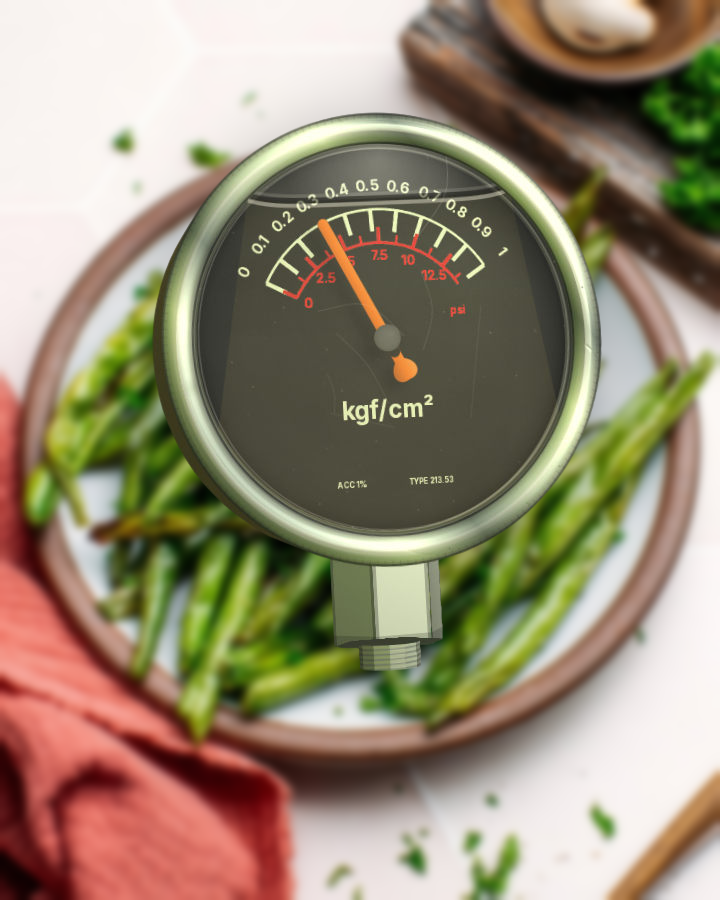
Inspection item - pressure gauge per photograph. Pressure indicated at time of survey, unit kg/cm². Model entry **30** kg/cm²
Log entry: **0.3** kg/cm²
